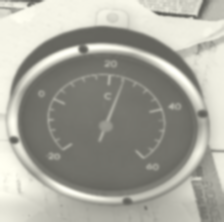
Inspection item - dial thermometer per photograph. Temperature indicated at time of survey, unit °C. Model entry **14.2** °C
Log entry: **24** °C
